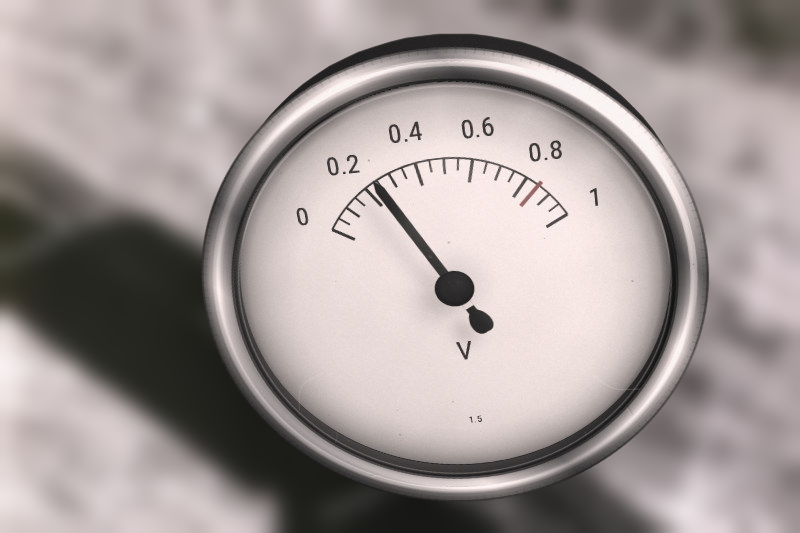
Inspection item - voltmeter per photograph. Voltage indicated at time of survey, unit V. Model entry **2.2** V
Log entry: **0.25** V
